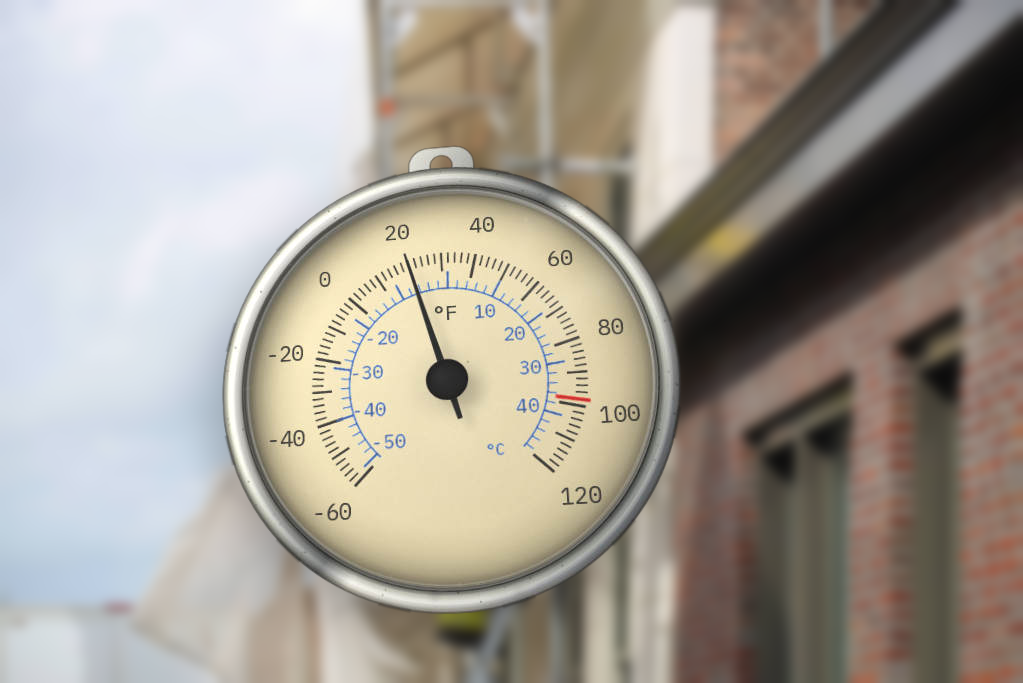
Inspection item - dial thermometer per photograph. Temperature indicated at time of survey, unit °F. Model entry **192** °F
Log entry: **20** °F
